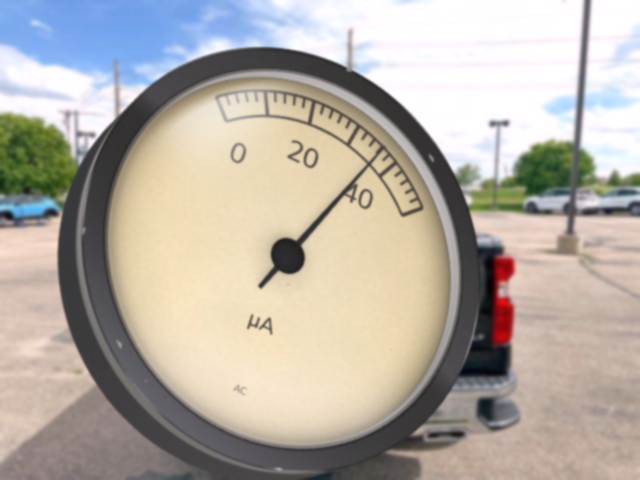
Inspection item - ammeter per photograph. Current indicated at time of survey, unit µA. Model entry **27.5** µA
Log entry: **36** µA
